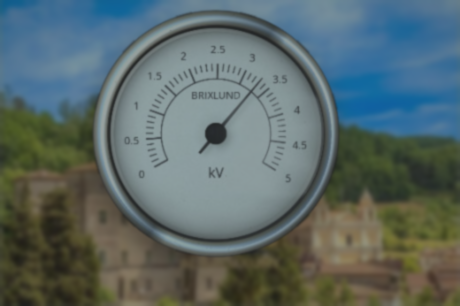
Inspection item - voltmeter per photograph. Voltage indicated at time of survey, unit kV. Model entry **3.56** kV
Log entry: **3.3** kV
